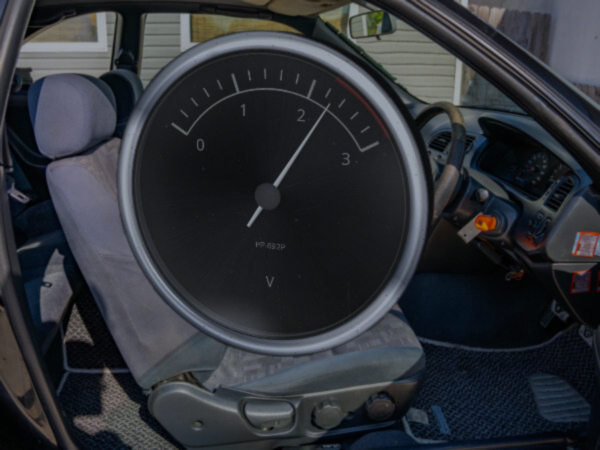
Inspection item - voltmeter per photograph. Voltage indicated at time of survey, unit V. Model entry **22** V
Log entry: **2.3** V
